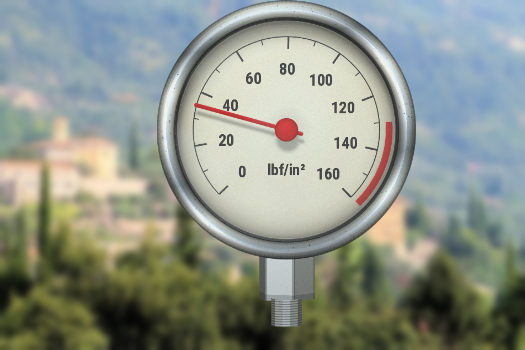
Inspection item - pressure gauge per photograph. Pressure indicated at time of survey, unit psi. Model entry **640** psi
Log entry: **35** psi
